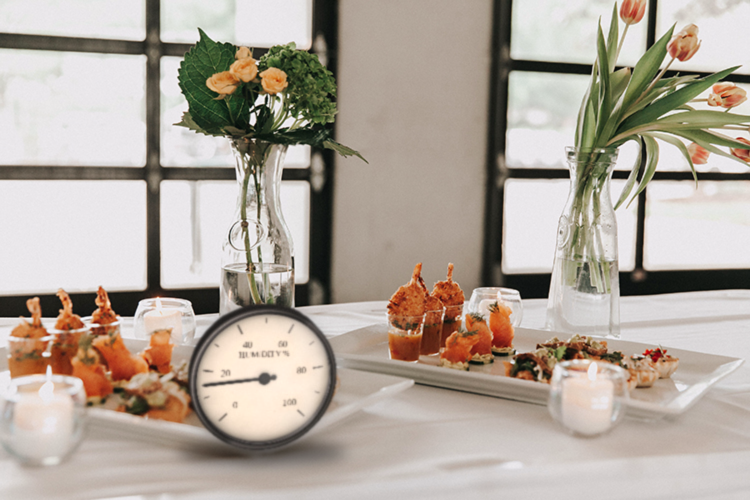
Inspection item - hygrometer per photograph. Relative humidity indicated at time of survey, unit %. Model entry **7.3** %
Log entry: **15** %
